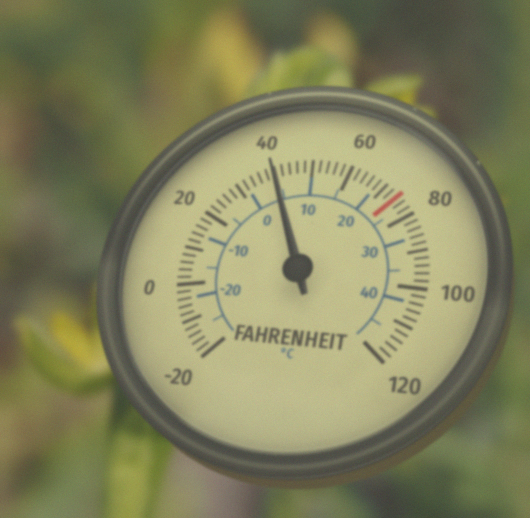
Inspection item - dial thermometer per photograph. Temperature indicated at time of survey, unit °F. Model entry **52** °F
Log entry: **40** °F
